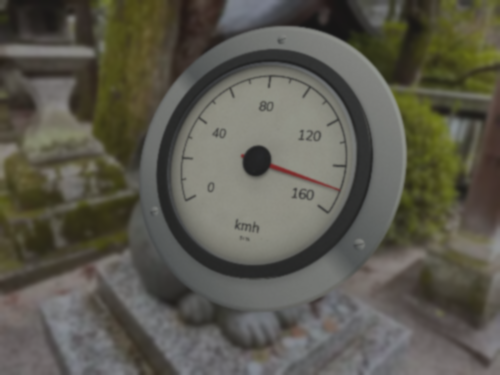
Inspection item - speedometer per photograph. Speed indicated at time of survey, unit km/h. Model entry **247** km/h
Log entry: **150** km/h
